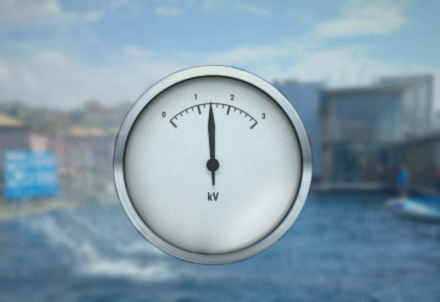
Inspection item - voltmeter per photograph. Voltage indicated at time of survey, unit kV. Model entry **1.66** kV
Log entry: **1.4** kV
